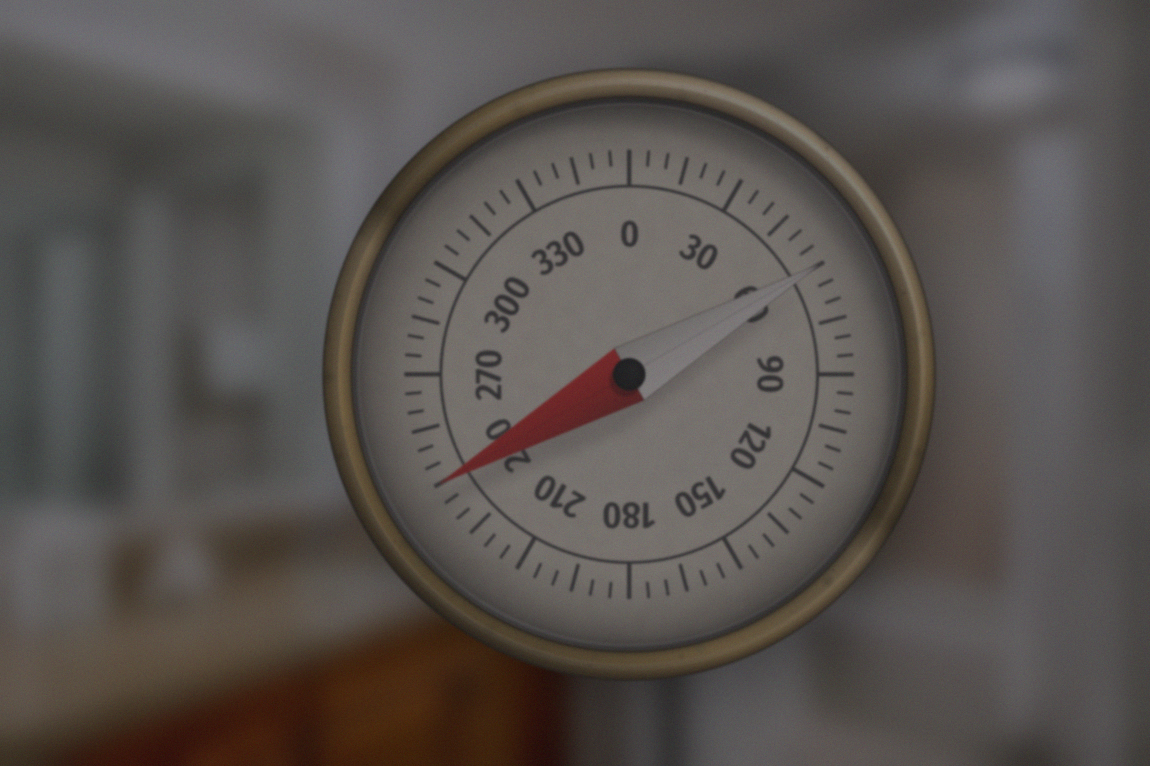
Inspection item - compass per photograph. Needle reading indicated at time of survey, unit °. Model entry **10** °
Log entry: **240** °
